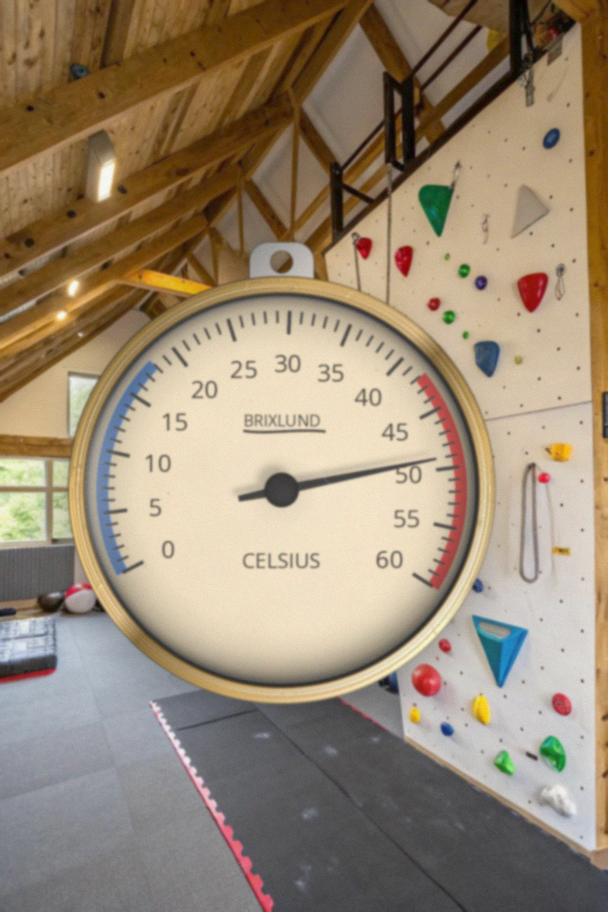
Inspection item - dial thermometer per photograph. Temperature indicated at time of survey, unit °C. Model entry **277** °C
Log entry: **49** °C
